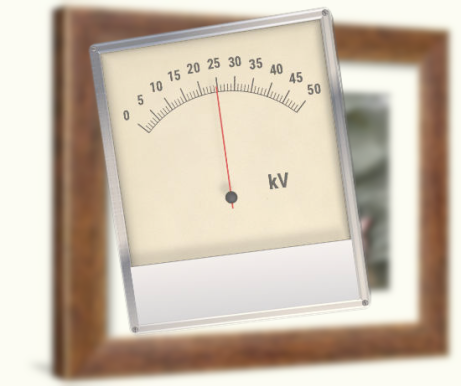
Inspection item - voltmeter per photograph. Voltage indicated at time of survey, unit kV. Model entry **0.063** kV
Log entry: **25** kV
